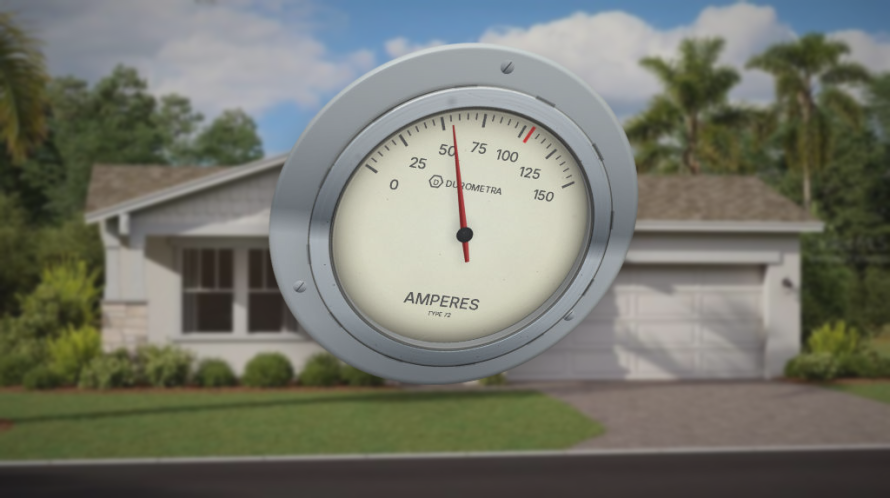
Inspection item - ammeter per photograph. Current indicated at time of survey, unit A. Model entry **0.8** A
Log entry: **55** A
